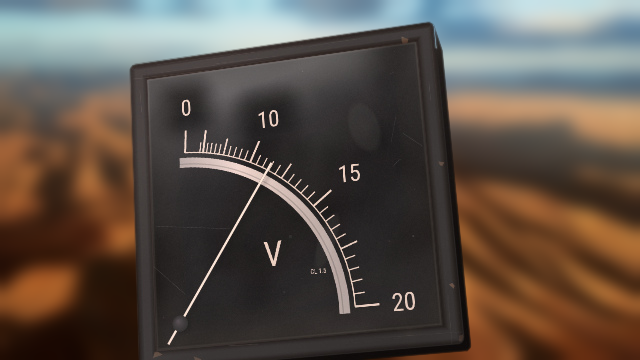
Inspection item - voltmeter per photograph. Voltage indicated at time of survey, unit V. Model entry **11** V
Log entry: **11.5** V
